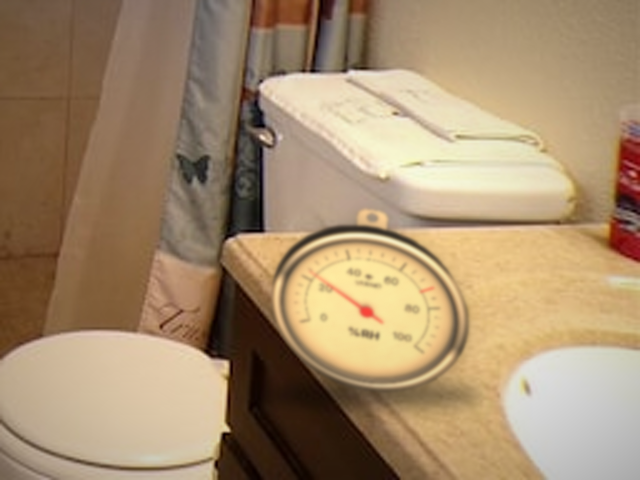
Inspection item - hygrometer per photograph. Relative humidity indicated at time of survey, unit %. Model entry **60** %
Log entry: **24** %
